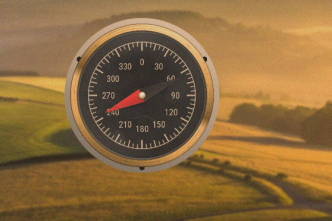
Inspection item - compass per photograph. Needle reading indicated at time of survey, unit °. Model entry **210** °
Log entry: **245** °
